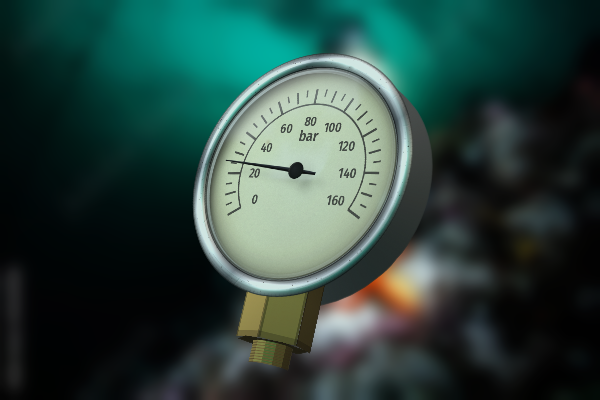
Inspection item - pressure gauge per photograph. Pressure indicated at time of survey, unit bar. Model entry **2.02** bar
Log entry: **25** bar
